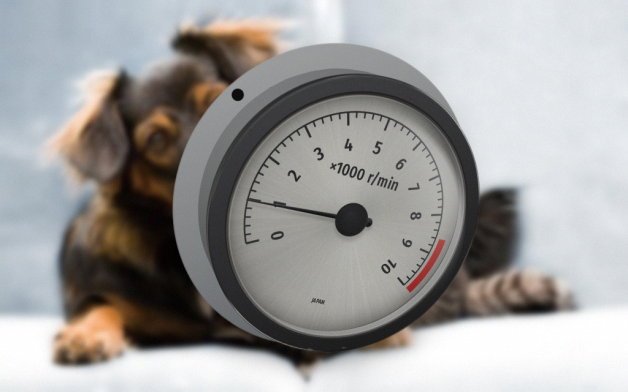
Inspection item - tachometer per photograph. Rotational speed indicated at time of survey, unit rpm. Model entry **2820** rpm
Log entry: **1000** rpm
